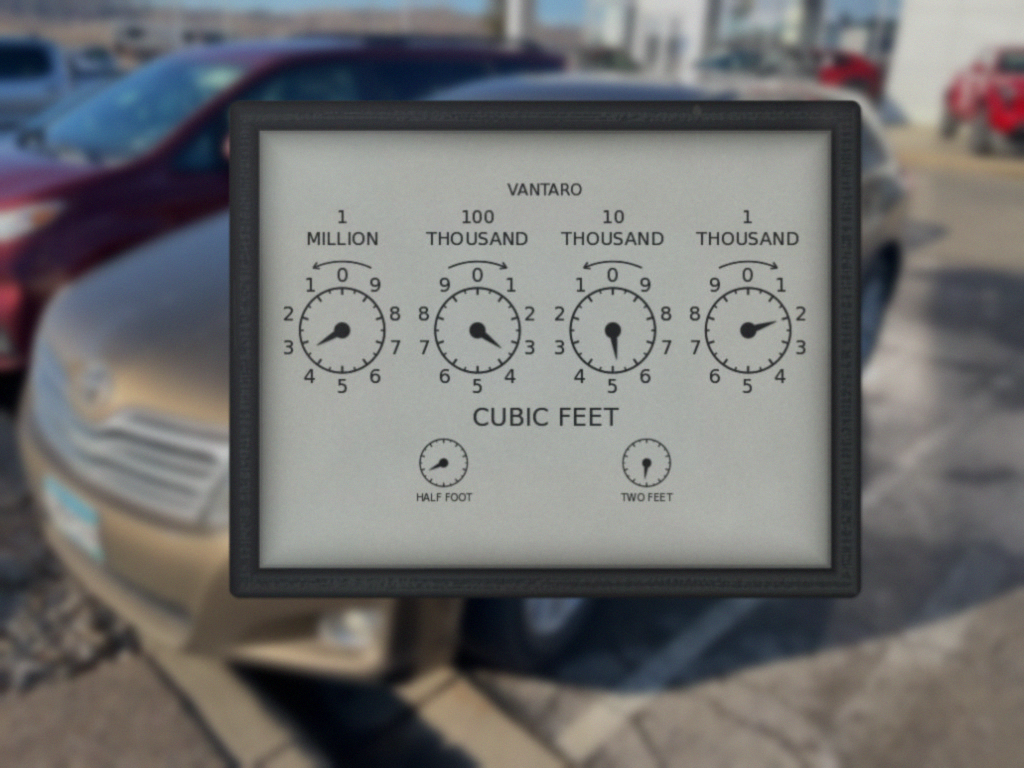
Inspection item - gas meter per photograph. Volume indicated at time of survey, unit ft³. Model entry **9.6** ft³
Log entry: **335200** ft³
